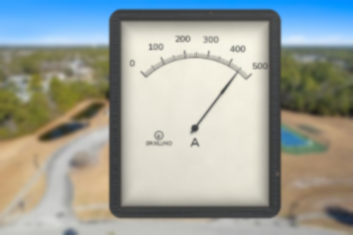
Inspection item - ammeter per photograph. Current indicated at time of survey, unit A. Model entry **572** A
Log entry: **450** A
